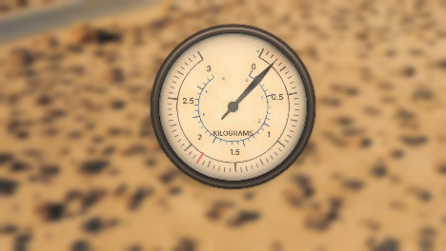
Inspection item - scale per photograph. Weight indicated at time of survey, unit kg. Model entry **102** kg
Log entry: **0.15** kg
